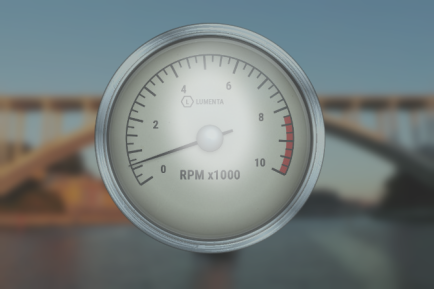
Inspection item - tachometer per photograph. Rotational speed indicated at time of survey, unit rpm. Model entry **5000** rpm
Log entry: **625** rpm
